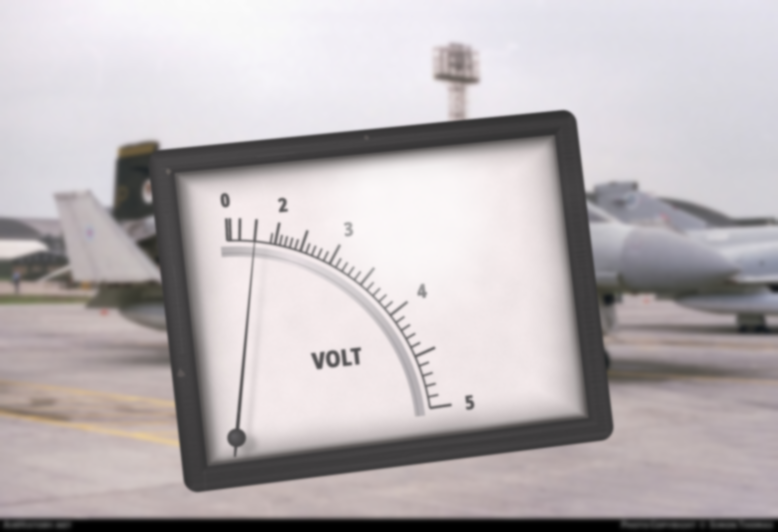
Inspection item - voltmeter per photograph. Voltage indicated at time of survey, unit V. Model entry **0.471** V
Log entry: **1.5** V
